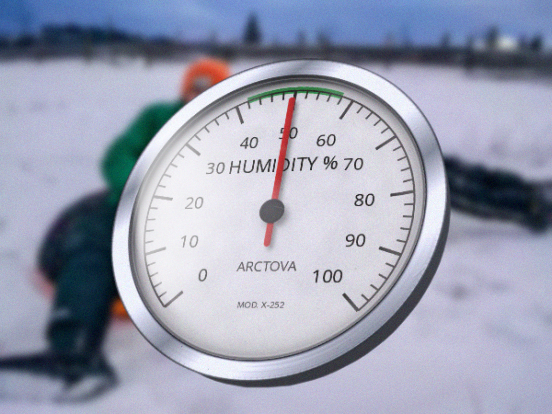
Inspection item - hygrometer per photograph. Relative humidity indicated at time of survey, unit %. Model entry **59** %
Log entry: **50** %
